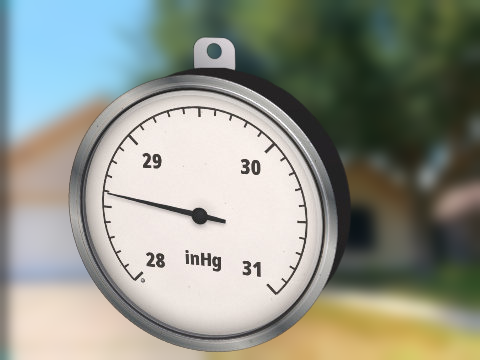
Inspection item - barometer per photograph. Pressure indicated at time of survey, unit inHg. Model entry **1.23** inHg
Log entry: **28.6** inHg
